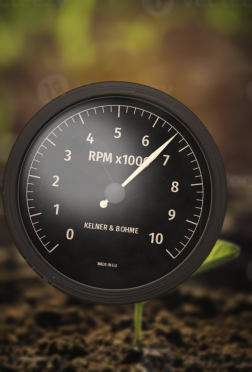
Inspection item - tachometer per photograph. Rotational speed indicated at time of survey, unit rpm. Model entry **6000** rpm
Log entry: **6600** rpm
